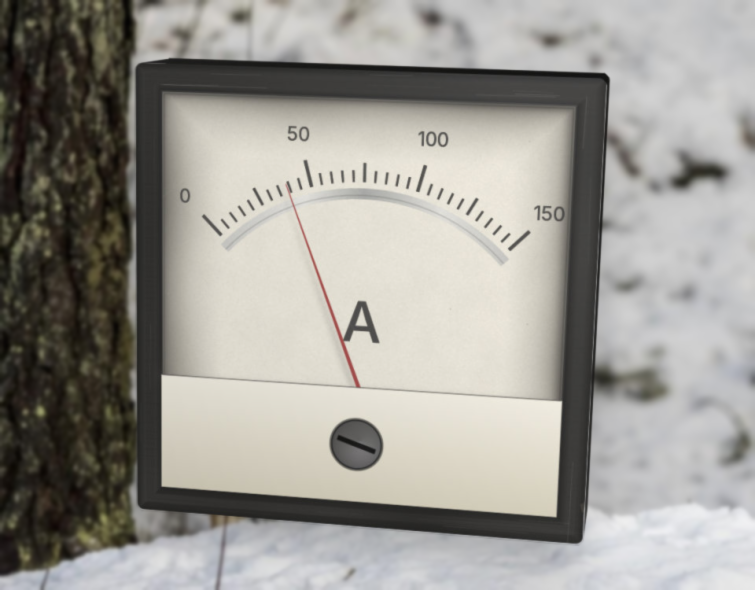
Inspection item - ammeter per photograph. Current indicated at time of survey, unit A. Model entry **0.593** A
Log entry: **40** A
